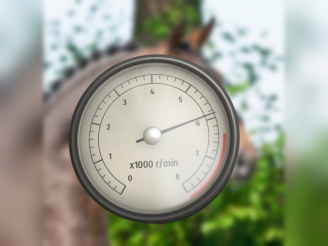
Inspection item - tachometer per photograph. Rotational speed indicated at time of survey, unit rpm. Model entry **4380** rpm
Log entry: **5900** rpm
